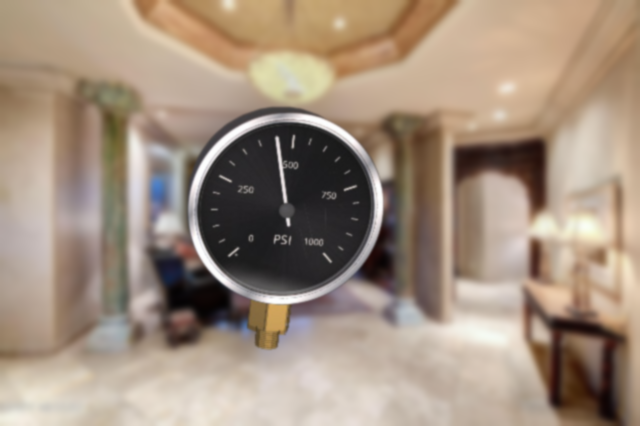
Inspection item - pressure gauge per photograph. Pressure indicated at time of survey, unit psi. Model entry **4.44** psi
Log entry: **450** psi
